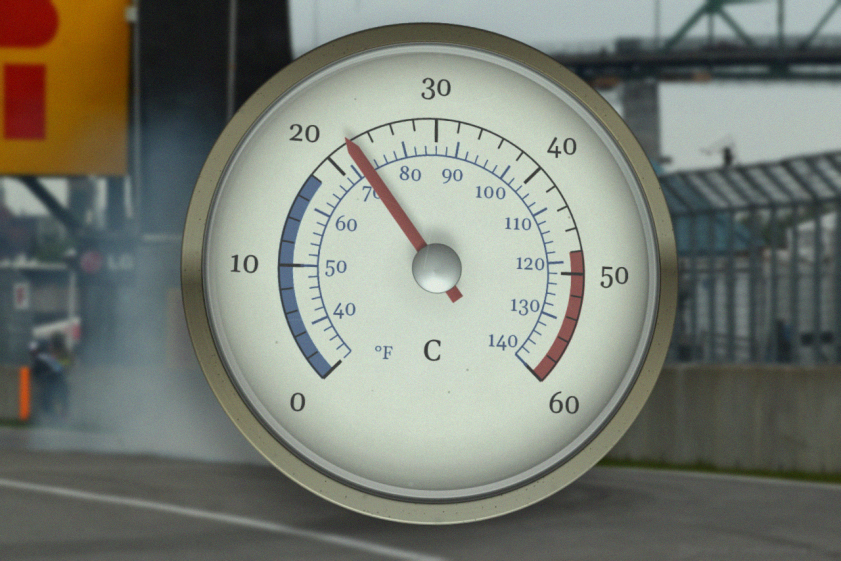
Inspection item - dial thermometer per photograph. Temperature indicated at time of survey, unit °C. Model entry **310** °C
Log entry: **22** °C
